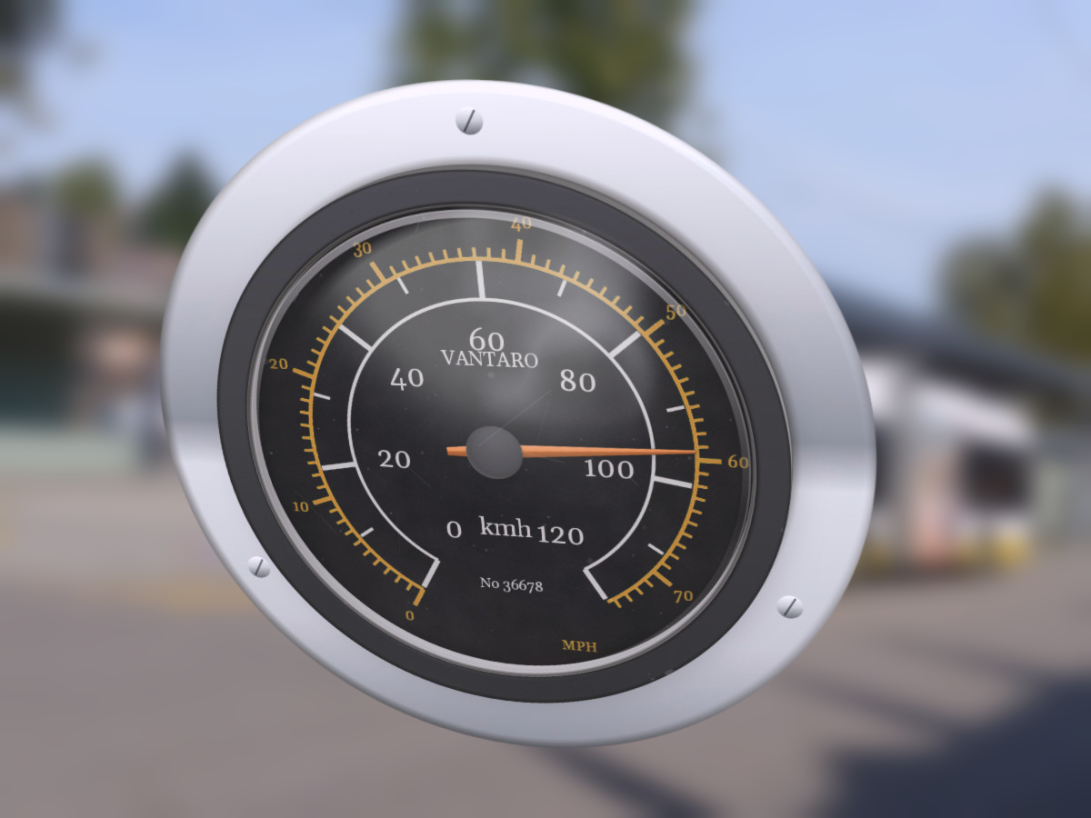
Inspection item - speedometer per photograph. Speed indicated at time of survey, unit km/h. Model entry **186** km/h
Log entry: **95** km/h
